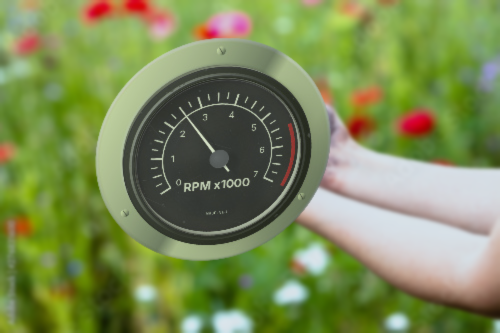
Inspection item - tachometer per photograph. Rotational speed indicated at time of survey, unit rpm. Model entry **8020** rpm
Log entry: **2500** rpm
